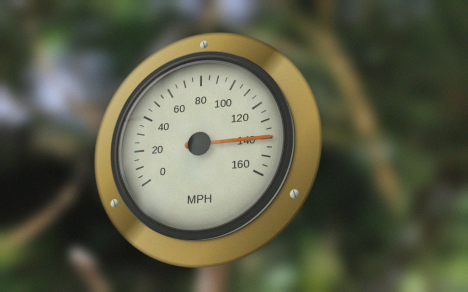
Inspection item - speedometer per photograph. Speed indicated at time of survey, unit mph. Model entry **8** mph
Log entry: **140** mph
